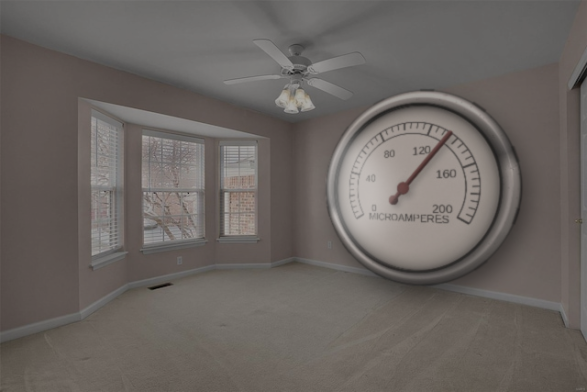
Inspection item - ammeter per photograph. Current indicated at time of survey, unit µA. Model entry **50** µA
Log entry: **135** µA
